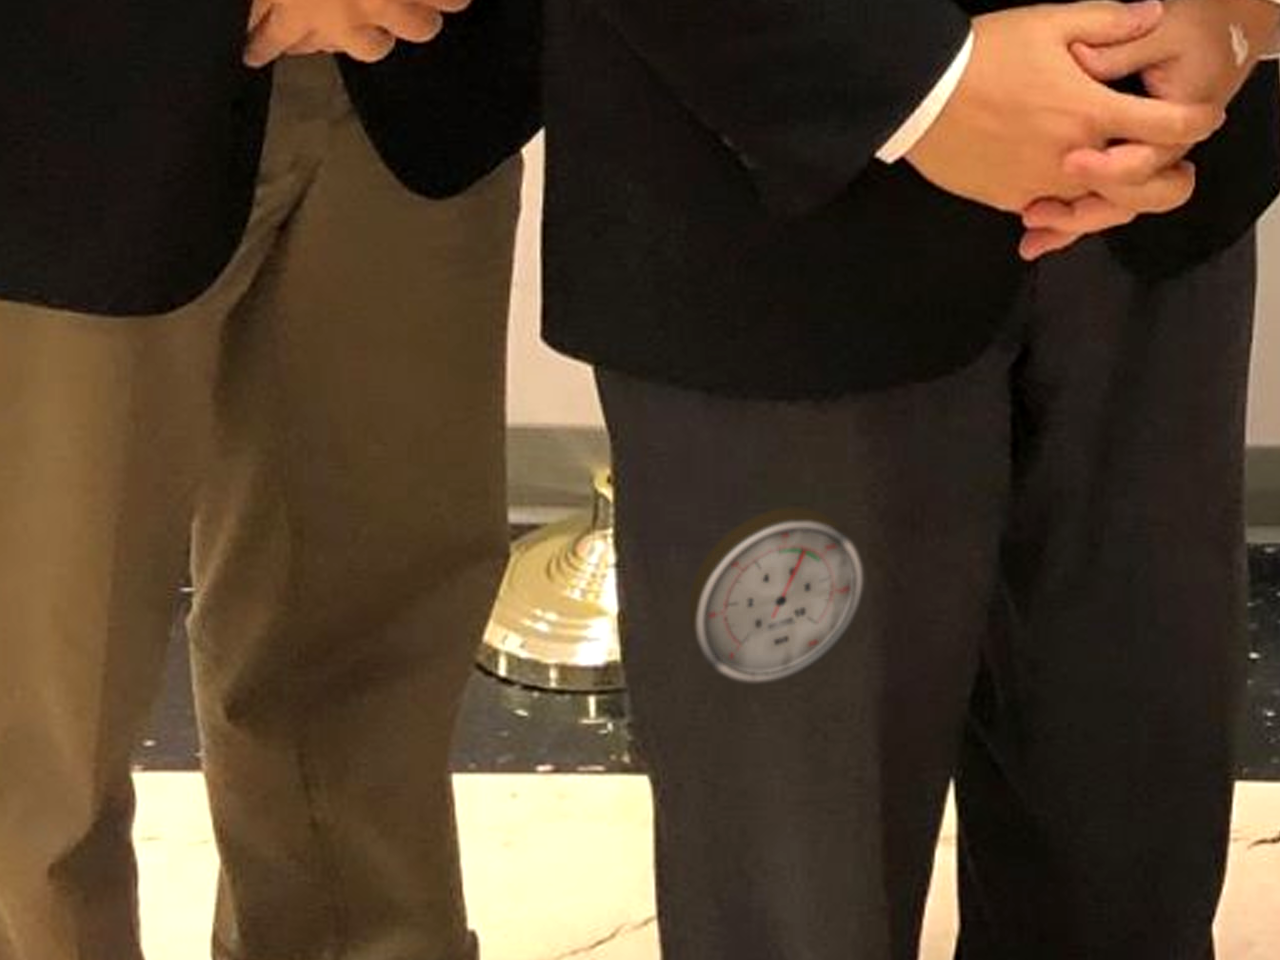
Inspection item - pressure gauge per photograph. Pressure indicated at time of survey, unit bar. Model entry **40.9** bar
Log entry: **6** bar
